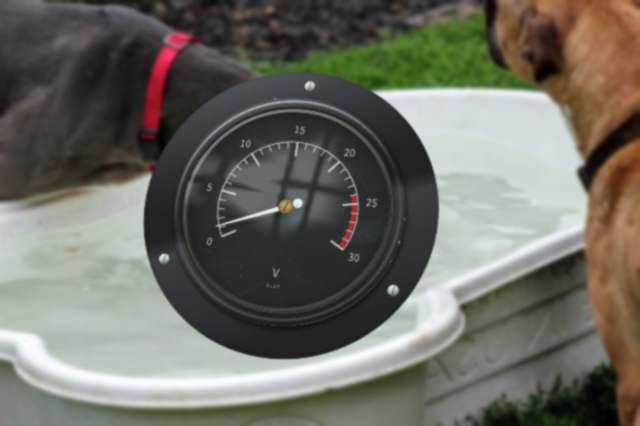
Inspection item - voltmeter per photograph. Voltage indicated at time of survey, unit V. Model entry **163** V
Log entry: **1** V
